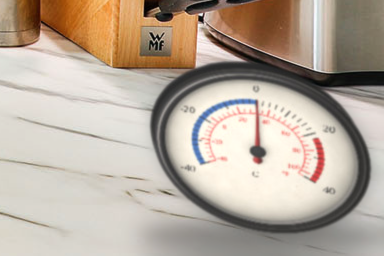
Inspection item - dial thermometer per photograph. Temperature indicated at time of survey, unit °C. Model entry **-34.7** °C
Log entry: **0** °C
